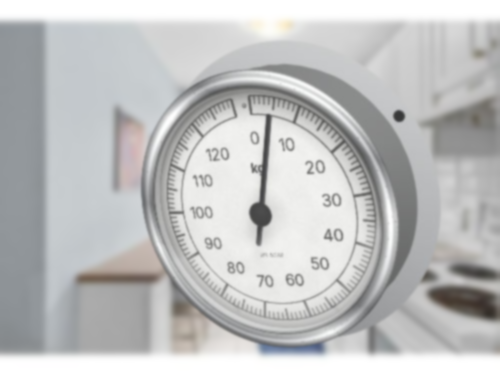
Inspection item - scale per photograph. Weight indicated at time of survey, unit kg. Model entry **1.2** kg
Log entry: **5** kg
